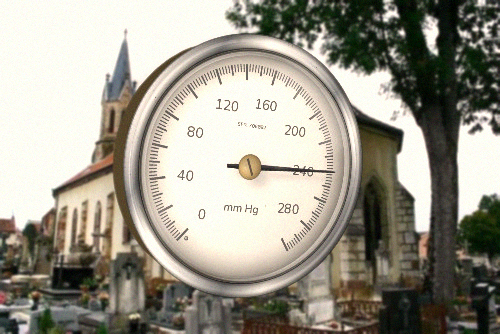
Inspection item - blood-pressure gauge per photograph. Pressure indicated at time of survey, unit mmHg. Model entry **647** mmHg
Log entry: **240** mmHg
